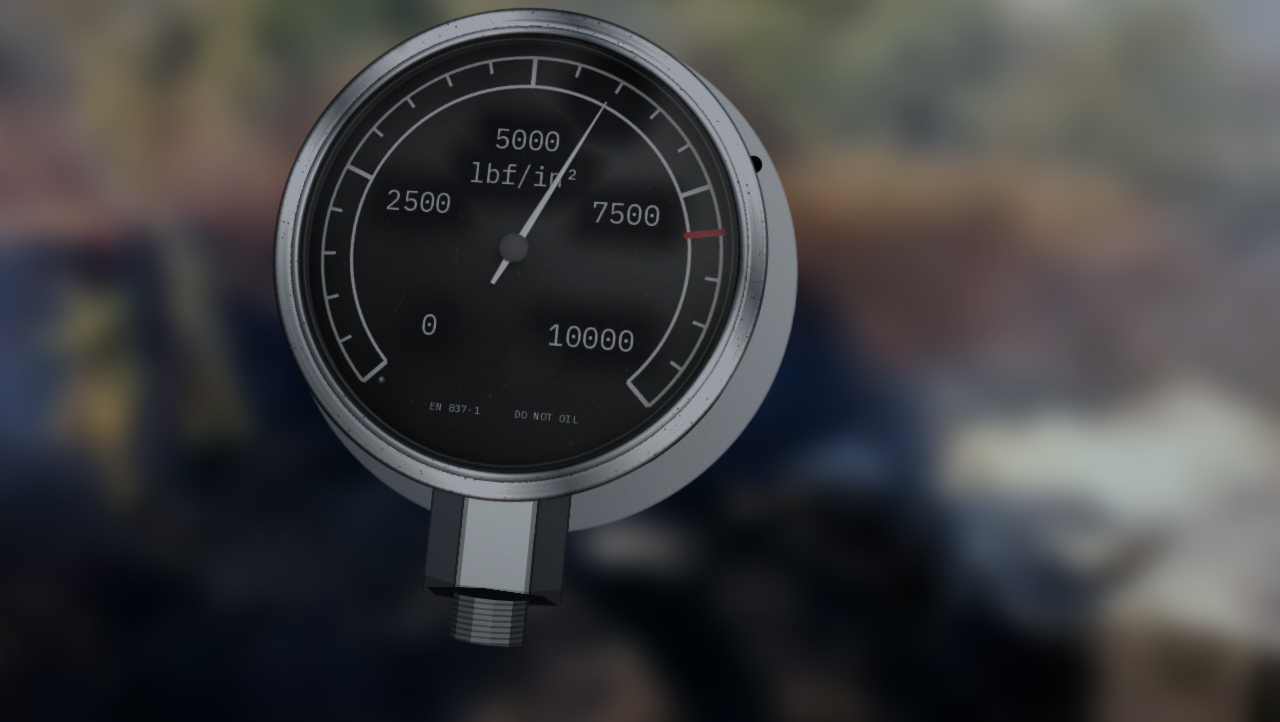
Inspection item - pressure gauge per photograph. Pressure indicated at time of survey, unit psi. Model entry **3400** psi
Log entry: **6000** psi
